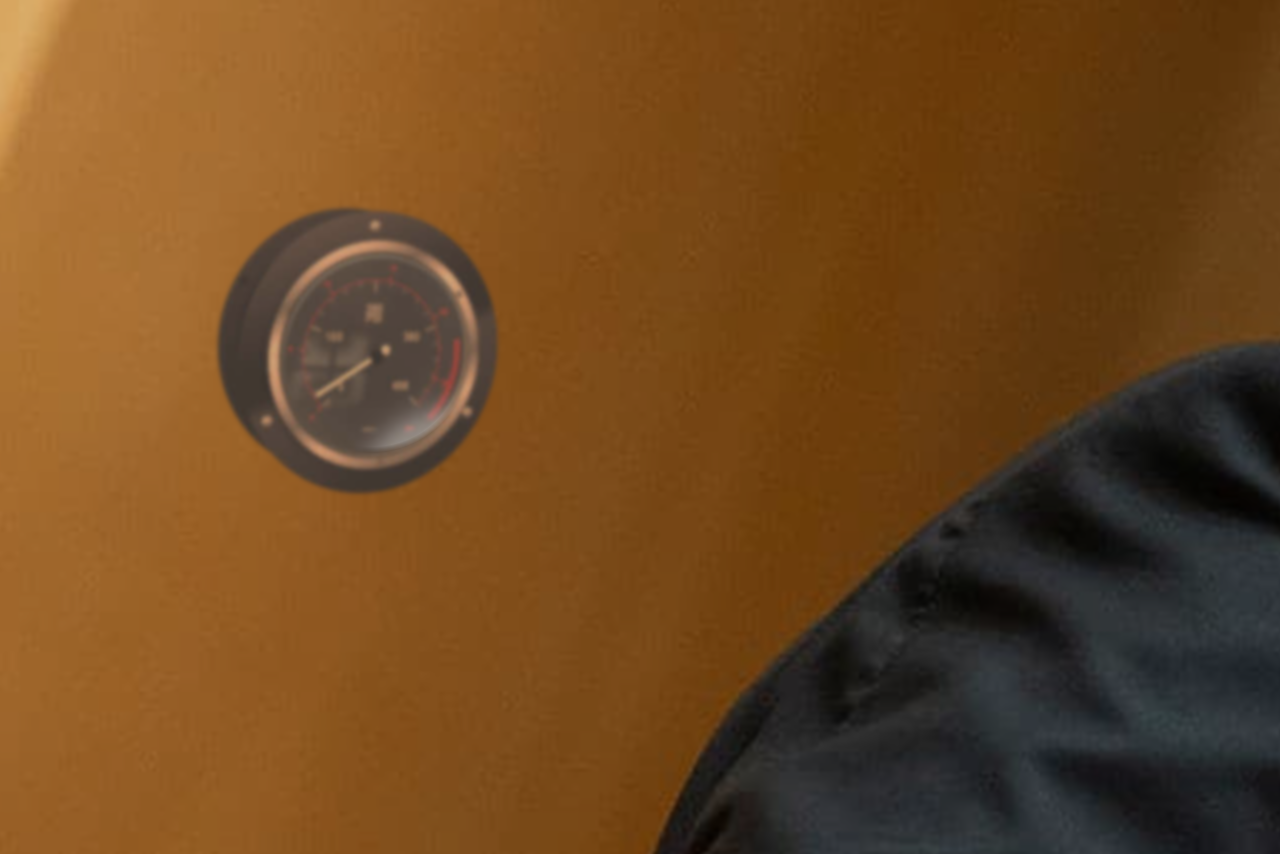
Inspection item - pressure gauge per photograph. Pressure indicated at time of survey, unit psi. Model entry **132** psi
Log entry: **20** psi
